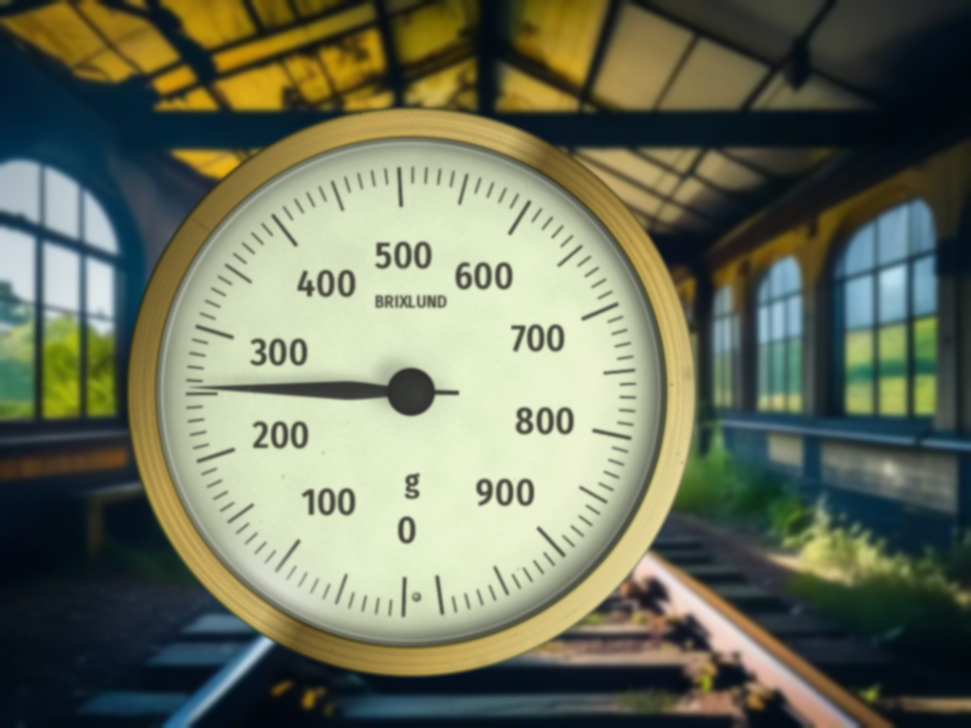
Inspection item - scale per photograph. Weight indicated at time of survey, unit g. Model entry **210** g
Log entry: **255** g
